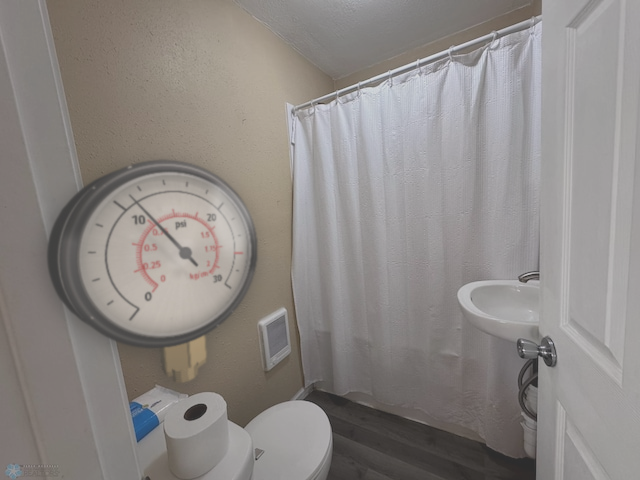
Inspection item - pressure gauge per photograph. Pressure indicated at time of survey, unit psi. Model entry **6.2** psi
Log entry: **11** psi
